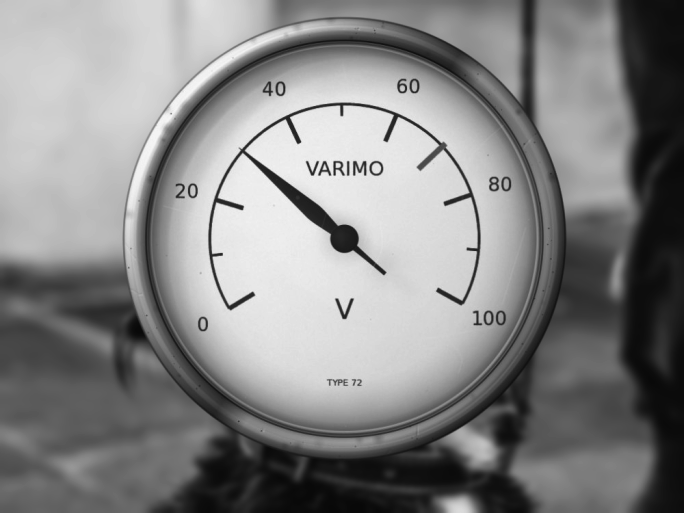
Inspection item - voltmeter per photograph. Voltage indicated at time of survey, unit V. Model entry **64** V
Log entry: **30** V
